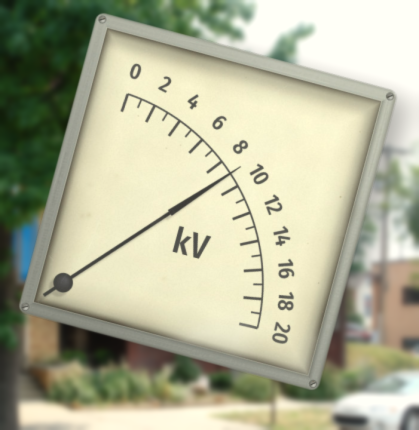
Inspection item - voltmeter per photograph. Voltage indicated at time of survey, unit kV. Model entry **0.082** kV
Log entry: **9** kV
